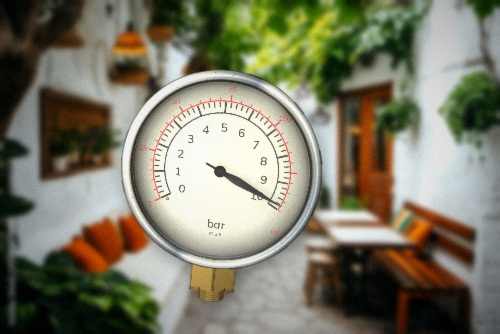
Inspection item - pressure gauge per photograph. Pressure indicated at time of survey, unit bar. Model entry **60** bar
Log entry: **9.8** bar
